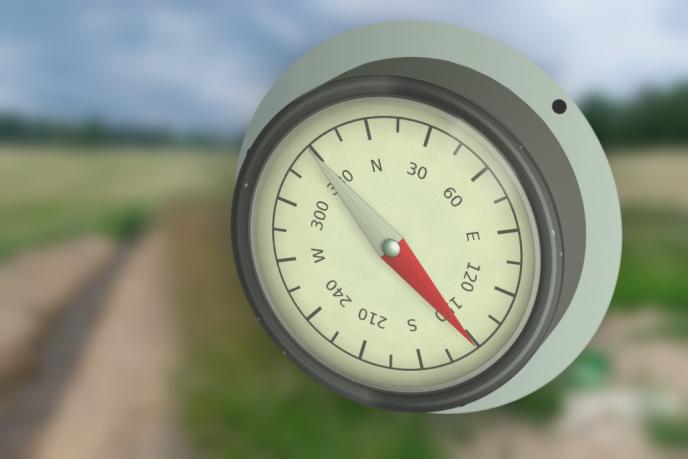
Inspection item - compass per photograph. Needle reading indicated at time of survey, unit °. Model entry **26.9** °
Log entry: **150** °
